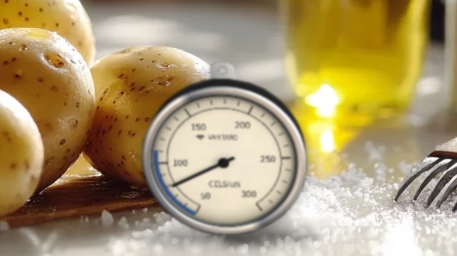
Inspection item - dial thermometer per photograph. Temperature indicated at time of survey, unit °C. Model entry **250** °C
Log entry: **80** °C
